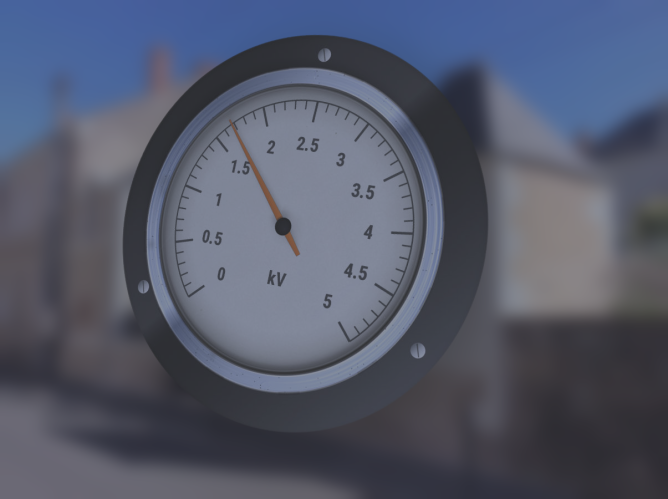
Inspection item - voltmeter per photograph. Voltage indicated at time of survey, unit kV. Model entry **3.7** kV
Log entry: **1.7** kV
